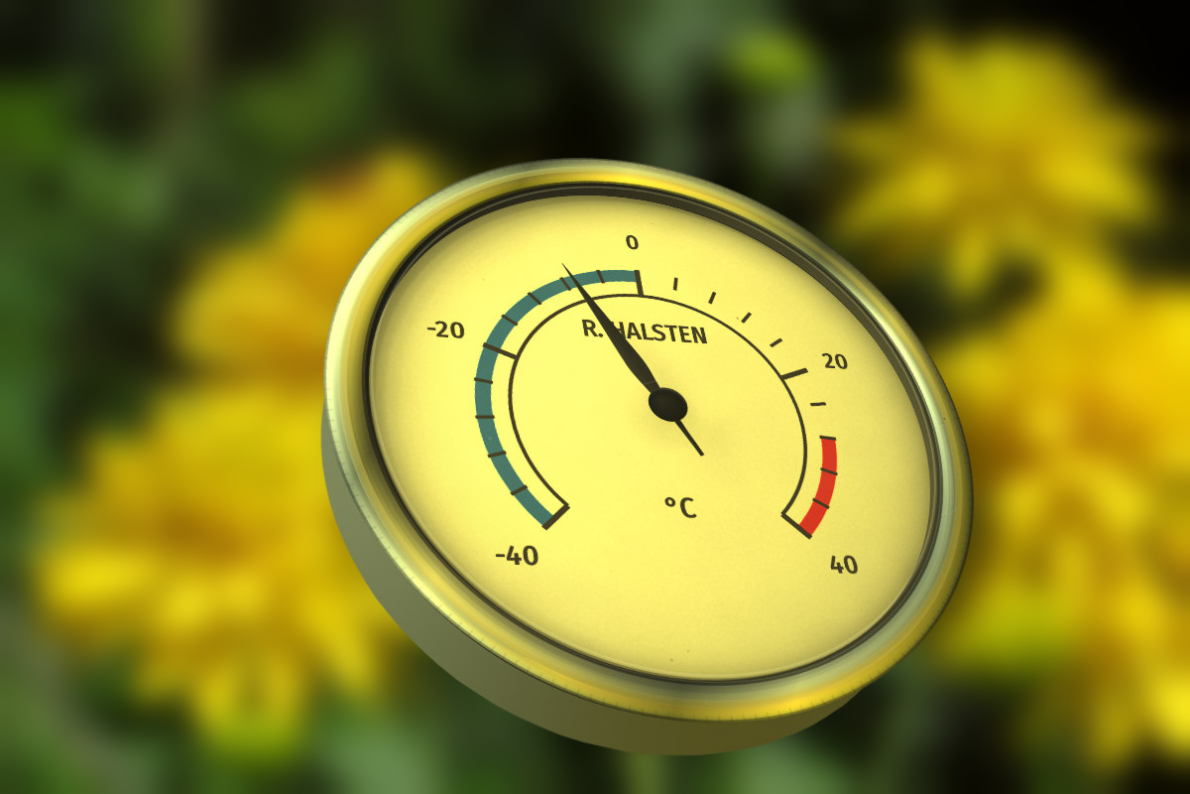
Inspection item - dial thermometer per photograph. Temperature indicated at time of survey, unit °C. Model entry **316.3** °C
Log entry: **-8** °C
